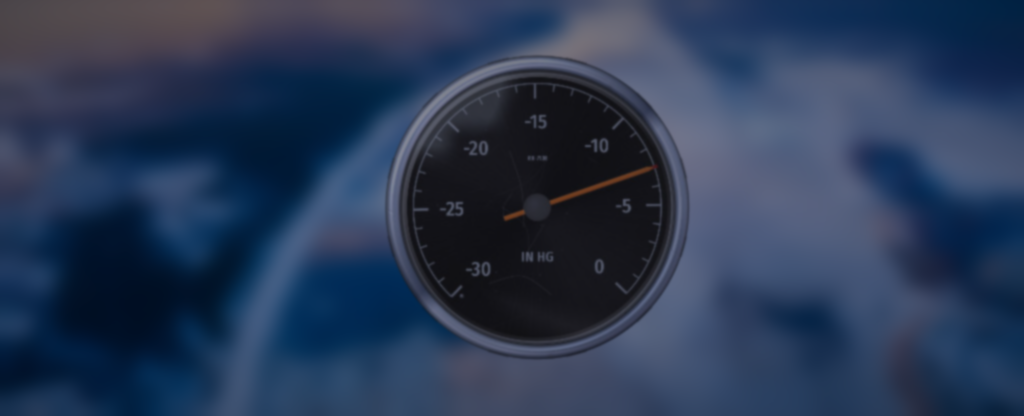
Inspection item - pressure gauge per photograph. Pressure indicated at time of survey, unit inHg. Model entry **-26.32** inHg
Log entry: **-7** inHg
